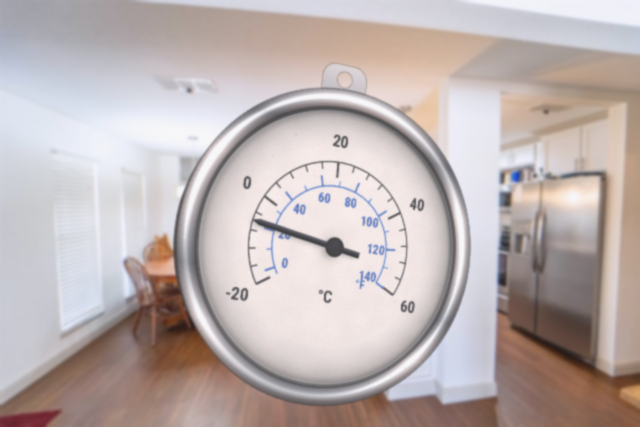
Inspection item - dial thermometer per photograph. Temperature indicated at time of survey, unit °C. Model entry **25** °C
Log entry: **-6** °C
